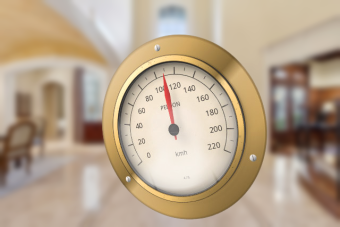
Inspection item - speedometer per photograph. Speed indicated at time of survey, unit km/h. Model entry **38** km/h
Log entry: **110** km/h
